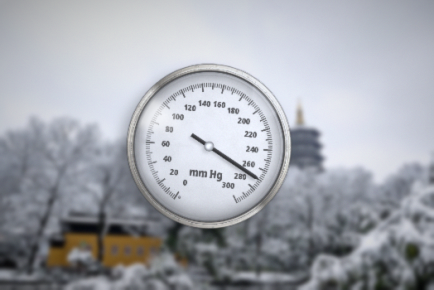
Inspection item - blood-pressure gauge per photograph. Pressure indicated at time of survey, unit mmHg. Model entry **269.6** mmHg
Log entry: **270** mmHg
